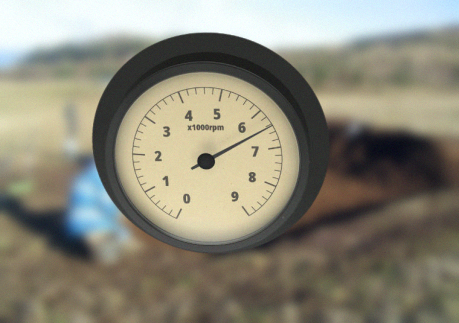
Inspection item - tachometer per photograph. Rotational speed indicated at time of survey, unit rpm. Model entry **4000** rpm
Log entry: **6400** rpm
